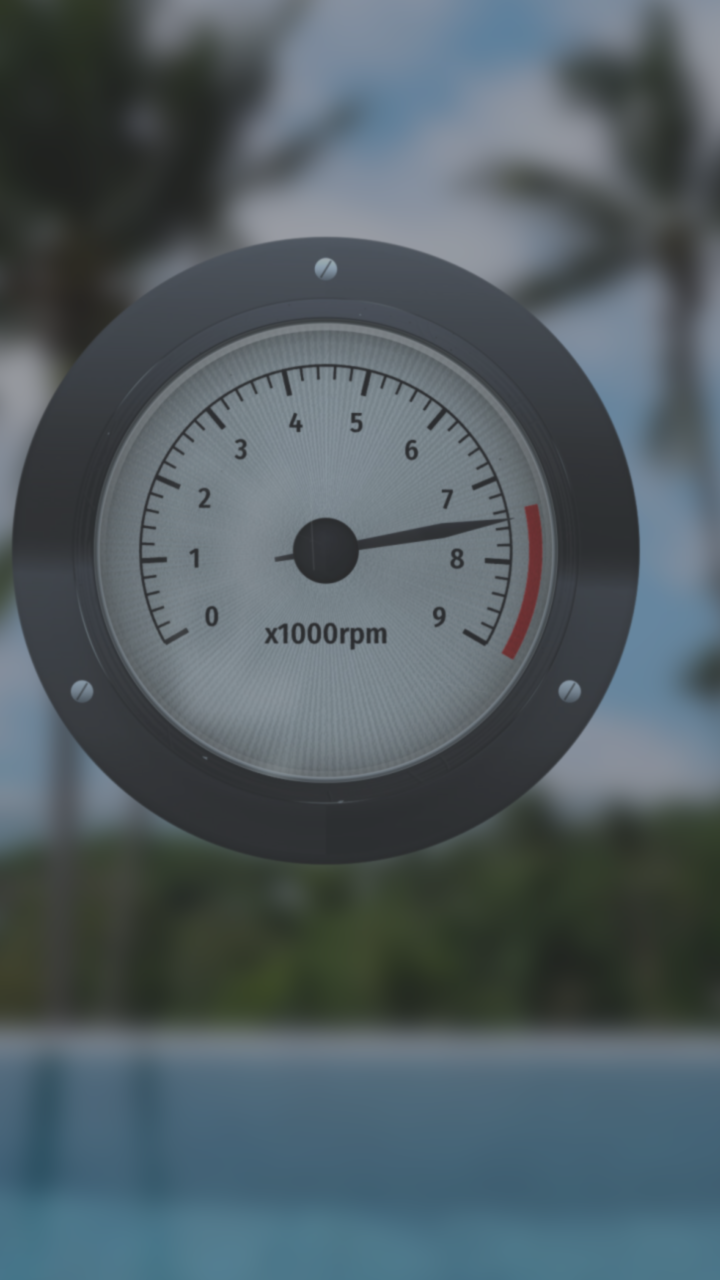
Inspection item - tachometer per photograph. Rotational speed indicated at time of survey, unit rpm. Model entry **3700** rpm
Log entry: **7500** rpm
